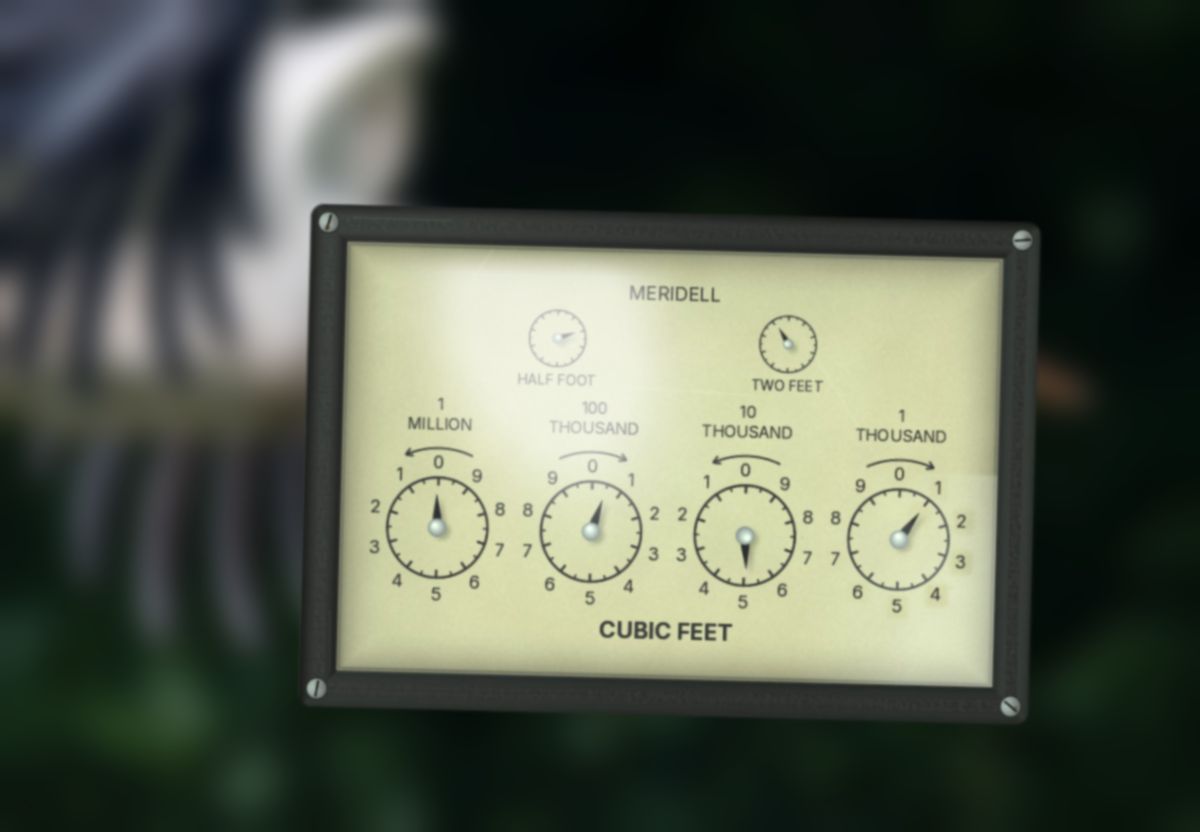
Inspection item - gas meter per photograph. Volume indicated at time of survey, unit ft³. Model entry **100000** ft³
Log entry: **5100** ft³
